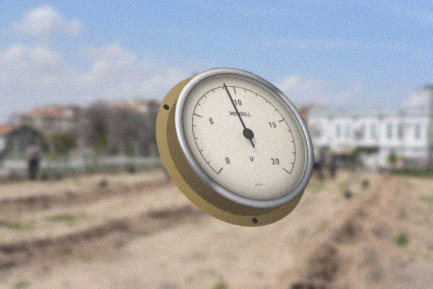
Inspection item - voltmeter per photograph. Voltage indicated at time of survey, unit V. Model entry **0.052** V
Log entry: **9** V
